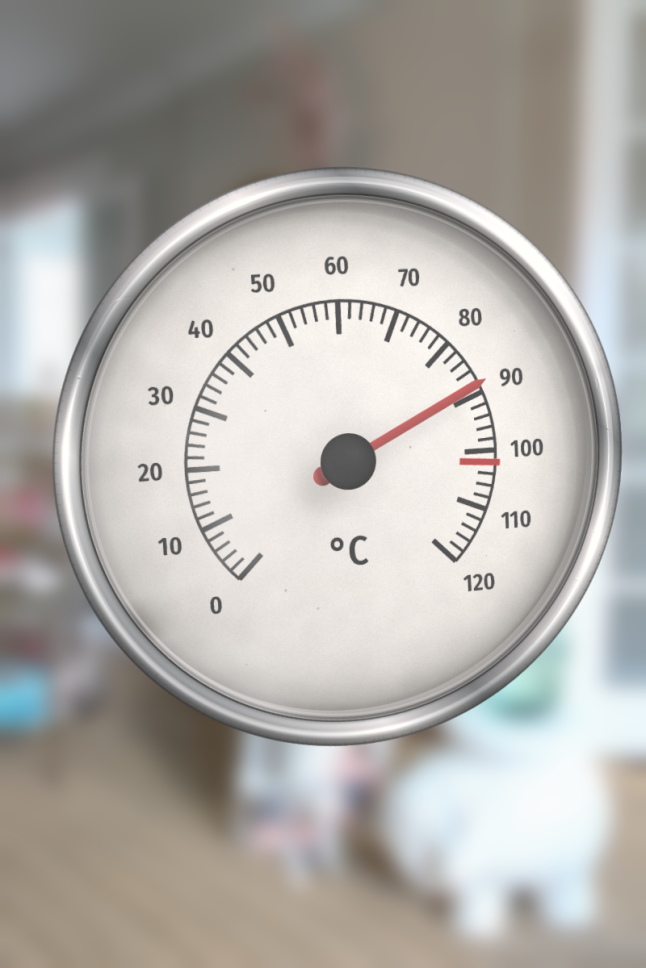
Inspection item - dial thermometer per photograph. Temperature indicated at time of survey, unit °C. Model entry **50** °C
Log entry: **88** °C
